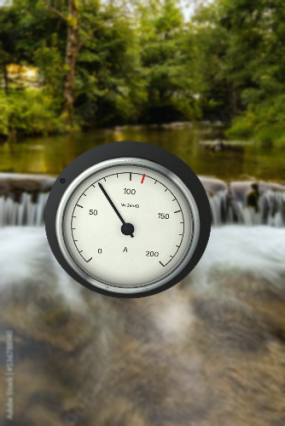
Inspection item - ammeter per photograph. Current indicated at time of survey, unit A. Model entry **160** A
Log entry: **75** A
